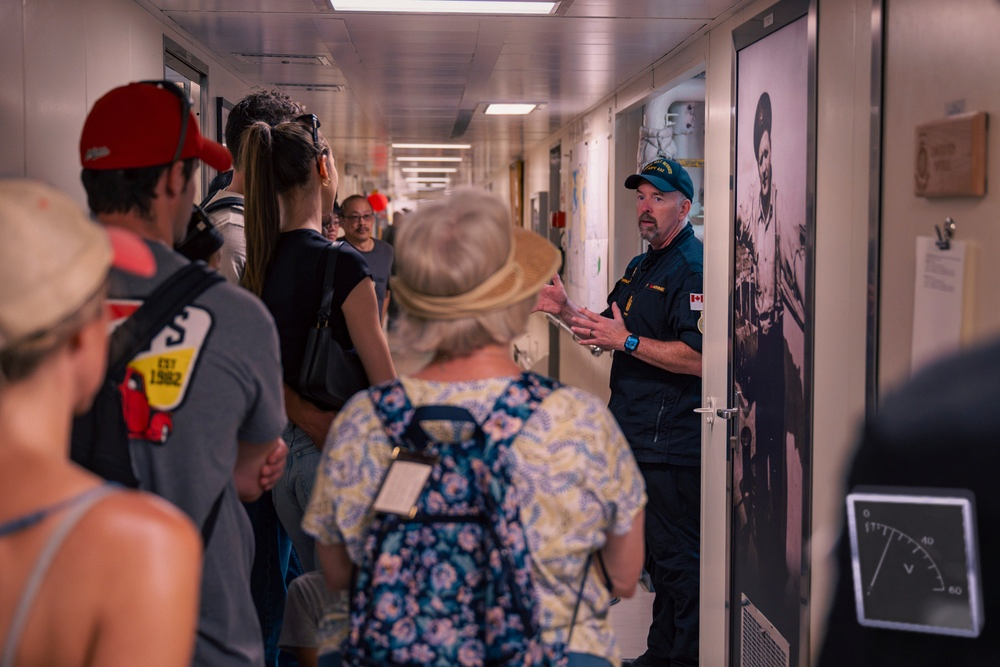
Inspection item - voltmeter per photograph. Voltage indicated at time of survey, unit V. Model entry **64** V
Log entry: **25** V
